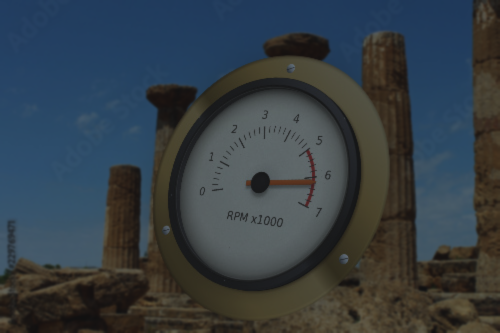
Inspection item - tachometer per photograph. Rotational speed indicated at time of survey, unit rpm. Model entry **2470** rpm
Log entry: **6200** rpm
